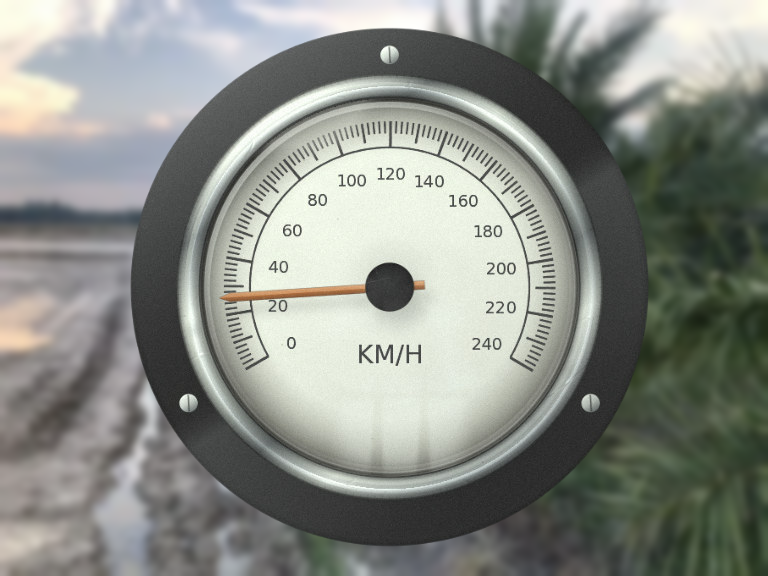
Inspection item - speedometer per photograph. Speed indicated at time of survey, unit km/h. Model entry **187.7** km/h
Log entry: **26** km/h
